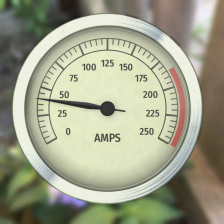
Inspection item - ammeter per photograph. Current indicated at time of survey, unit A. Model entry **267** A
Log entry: **40** A
